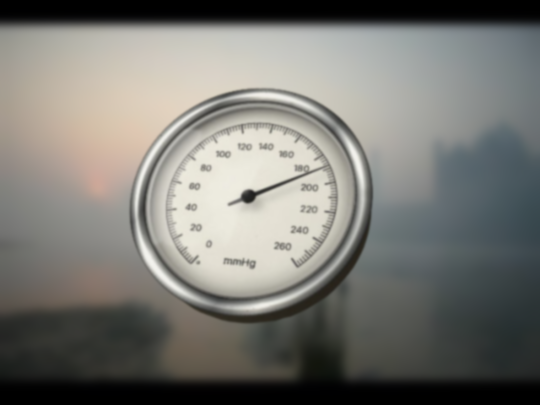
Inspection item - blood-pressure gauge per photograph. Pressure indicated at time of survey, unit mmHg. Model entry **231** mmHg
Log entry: **190** mmHg
